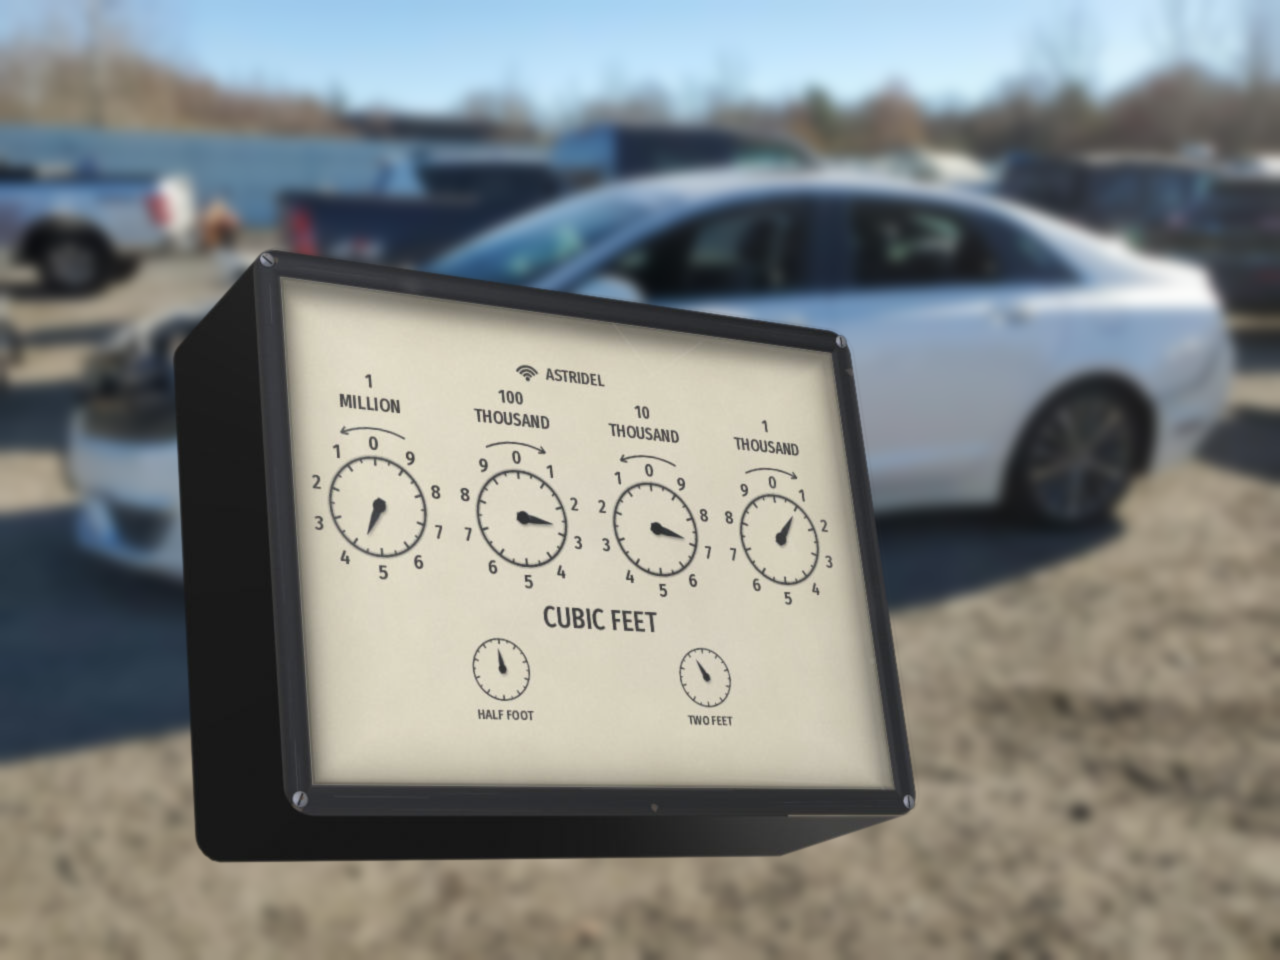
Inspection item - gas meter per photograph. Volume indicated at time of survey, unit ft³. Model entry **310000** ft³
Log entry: **427100** ft³
